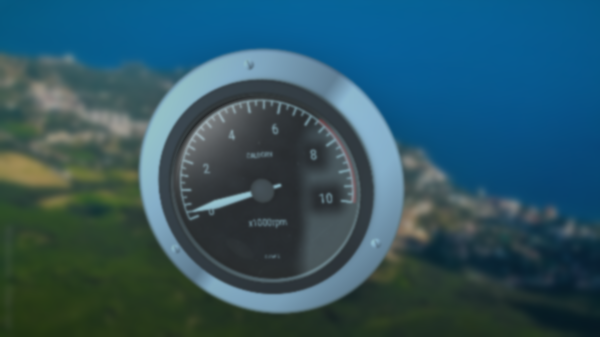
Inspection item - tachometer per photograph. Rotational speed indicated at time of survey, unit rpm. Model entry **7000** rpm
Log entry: **250** rpm
